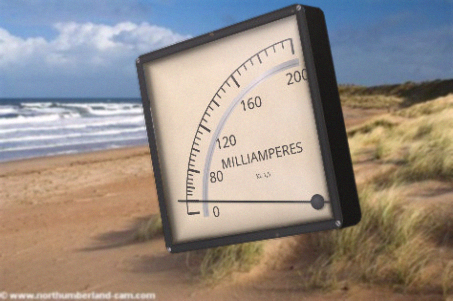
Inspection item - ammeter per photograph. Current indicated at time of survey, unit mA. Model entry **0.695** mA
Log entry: **40** mA
